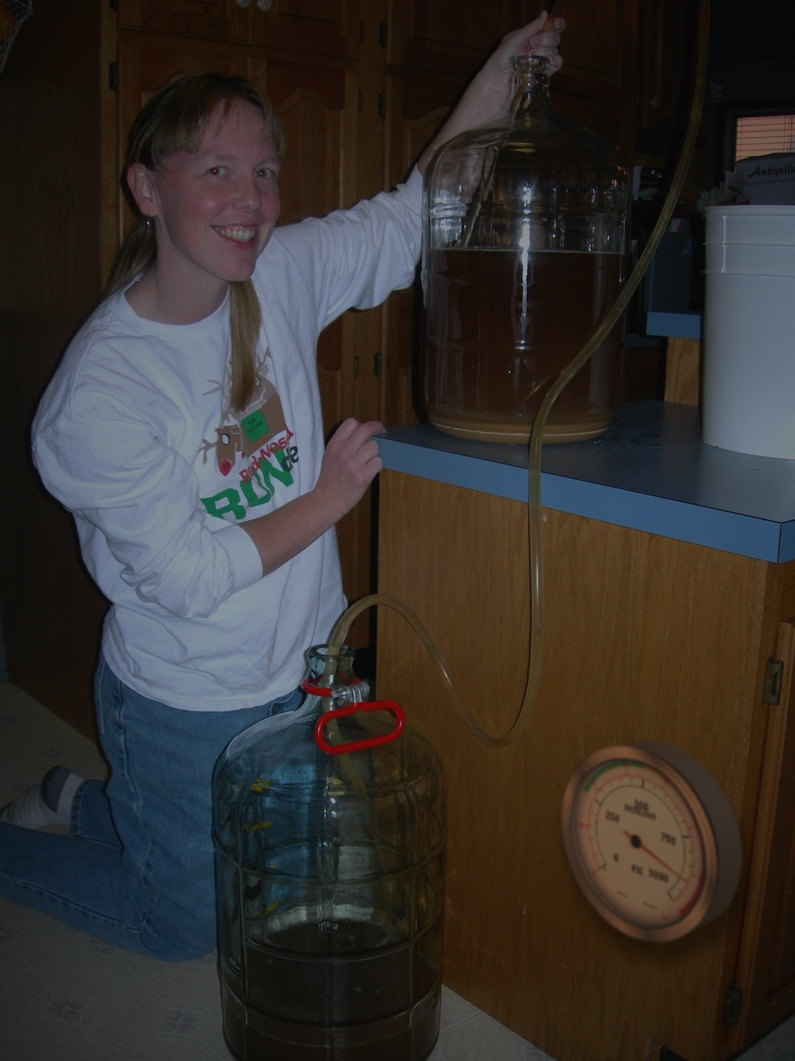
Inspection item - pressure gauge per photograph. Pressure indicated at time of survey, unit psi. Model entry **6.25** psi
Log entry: **900** psi
